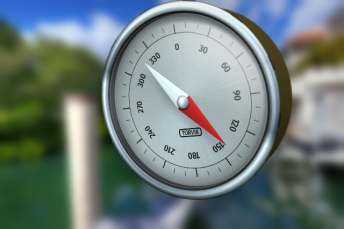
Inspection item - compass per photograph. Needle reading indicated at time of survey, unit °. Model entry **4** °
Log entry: **140** °
